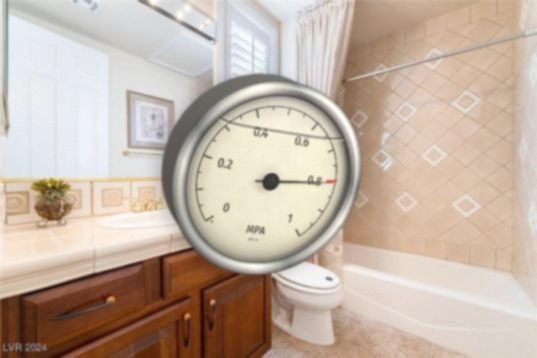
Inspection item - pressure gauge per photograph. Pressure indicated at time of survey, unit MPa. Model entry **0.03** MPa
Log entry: **0.8** MPa
